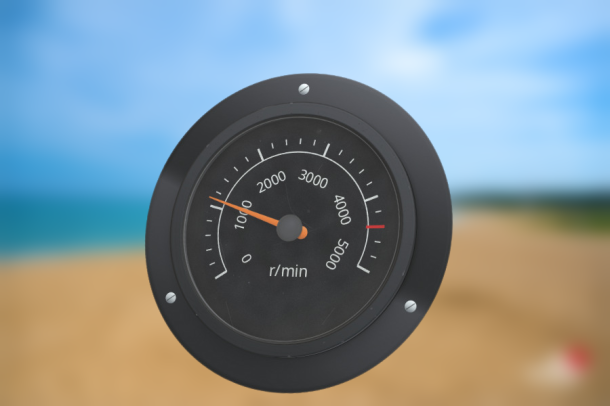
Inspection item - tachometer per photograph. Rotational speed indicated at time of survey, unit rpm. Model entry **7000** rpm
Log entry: **1100** rpm
